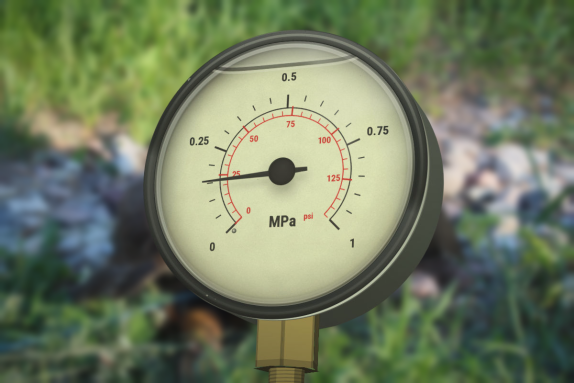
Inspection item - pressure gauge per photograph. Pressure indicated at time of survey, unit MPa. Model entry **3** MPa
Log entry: **0.15** MPa
